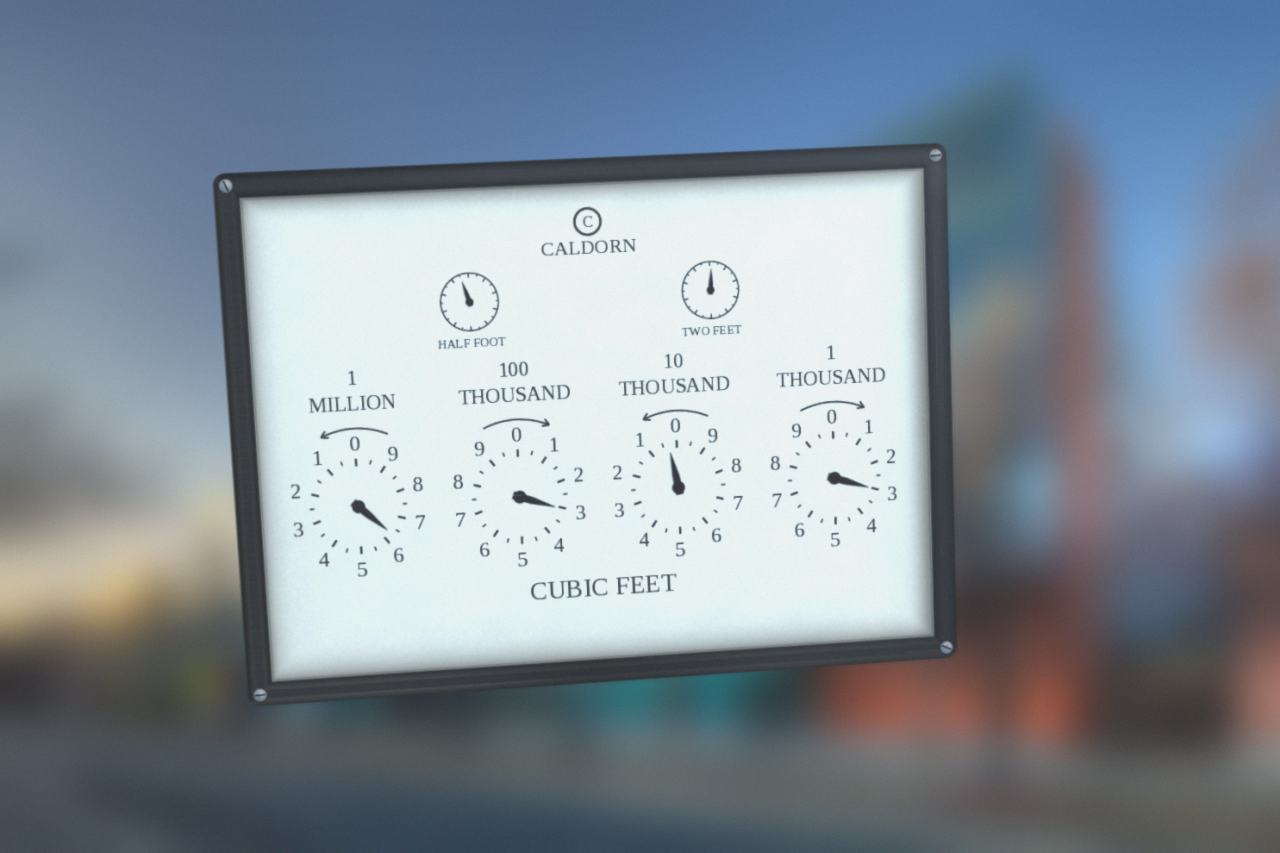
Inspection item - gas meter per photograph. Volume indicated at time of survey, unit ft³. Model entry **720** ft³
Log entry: **630300** ft³
